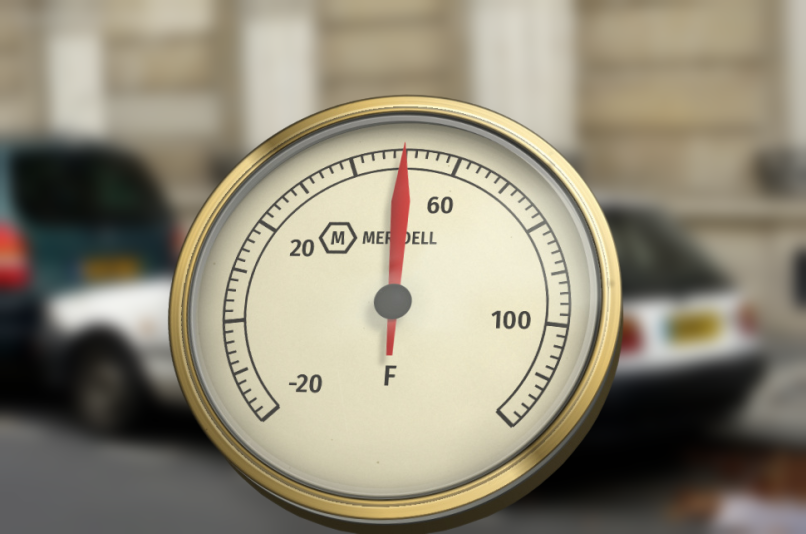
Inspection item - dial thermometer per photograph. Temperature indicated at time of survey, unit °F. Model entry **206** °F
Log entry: **50** °F
